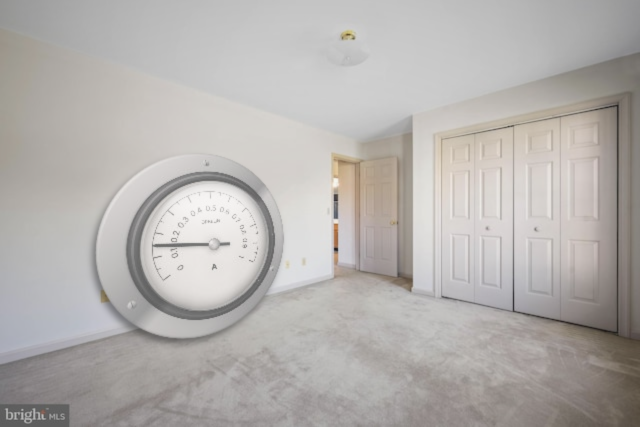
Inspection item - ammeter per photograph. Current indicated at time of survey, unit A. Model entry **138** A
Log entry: **0.15** A
